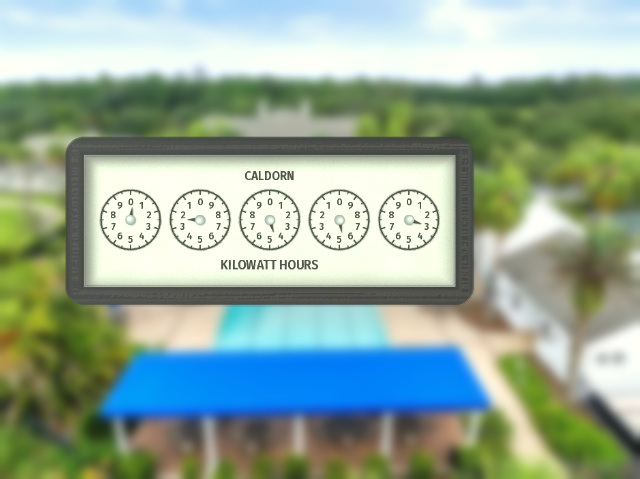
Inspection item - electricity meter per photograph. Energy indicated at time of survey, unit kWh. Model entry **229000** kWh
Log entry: **2453** kWh
